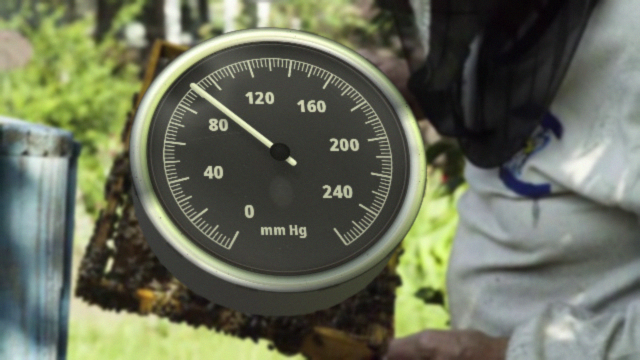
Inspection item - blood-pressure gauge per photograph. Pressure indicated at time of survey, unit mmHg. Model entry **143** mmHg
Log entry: **90** mmHg
